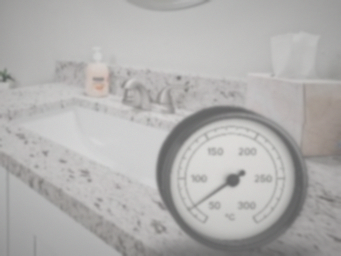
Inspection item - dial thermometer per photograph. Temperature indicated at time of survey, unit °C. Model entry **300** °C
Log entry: **70** °C
